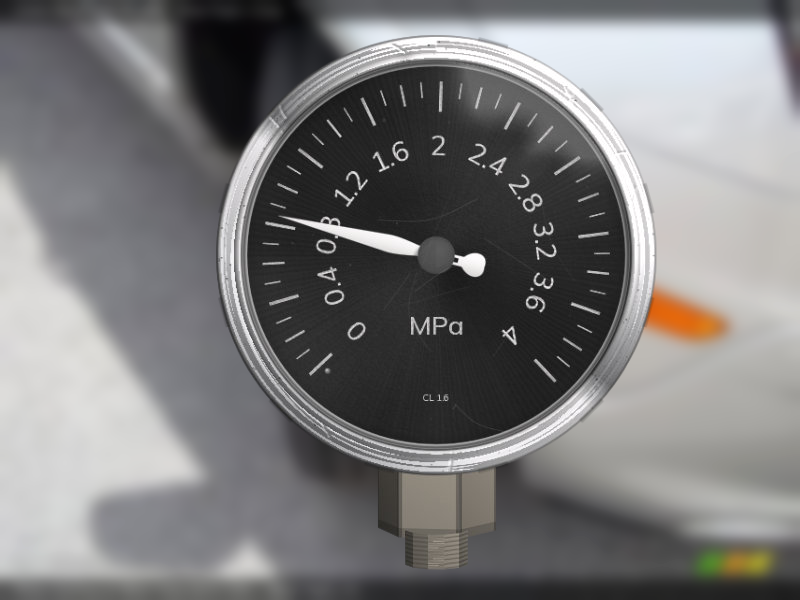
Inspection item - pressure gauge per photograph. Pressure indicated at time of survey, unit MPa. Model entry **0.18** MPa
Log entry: **0.85** MPa
